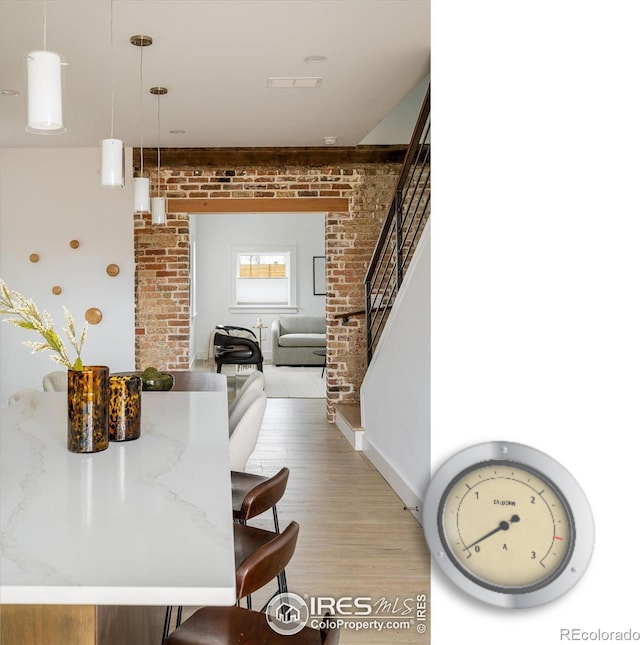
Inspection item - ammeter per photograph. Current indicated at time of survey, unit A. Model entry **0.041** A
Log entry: **0.1** A
